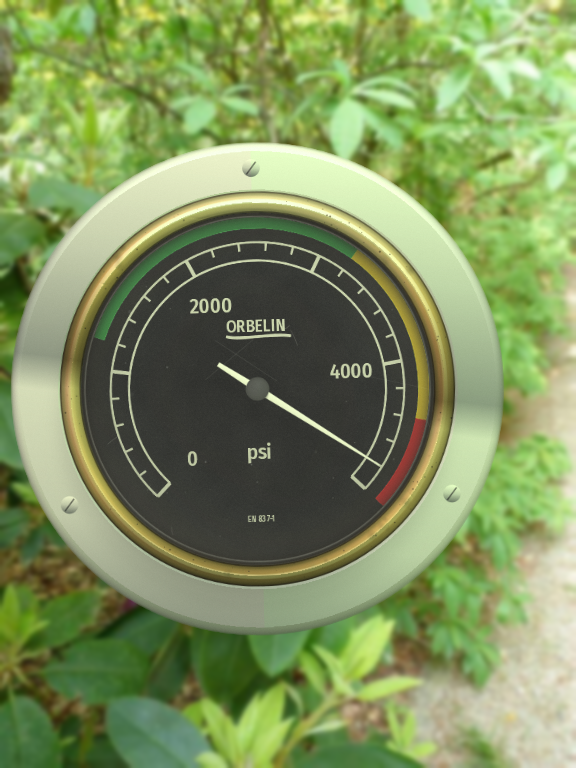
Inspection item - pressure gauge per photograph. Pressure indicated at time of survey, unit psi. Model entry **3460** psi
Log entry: **4800** psi
